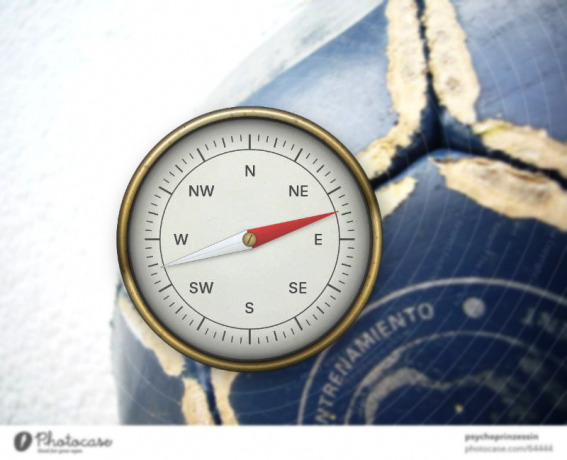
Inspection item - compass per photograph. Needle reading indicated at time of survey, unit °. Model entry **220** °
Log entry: **72.5** °
